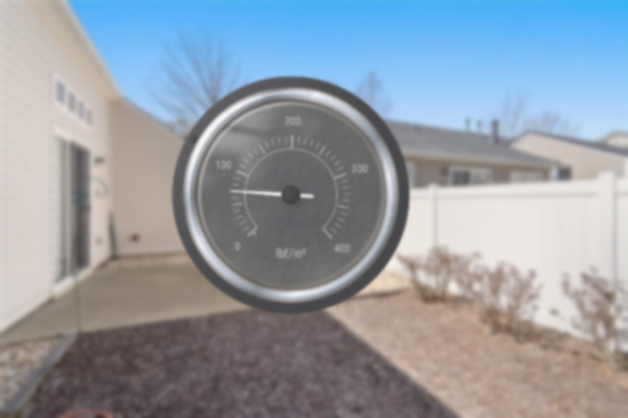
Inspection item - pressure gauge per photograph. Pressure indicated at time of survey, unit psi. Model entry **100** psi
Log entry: **70** psi
